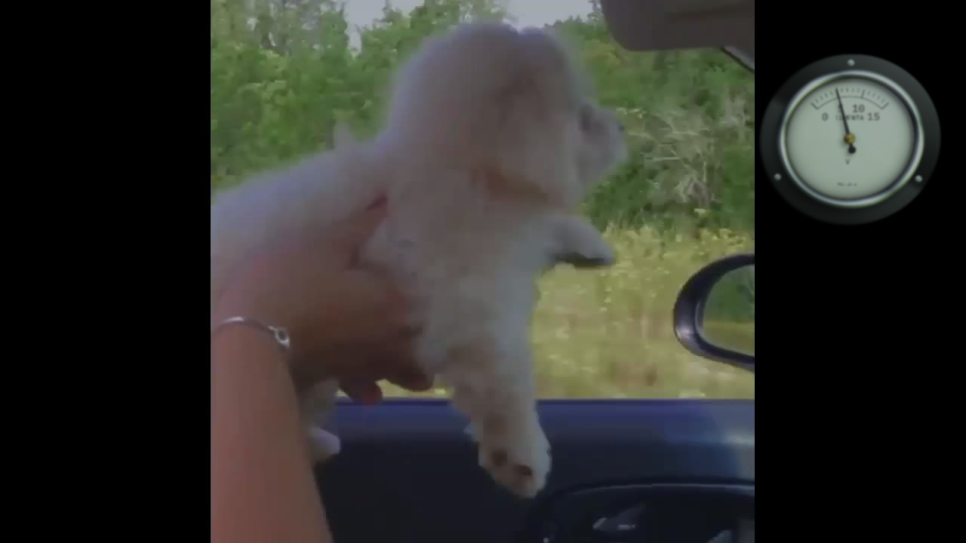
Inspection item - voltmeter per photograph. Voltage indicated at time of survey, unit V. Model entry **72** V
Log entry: **5** V
